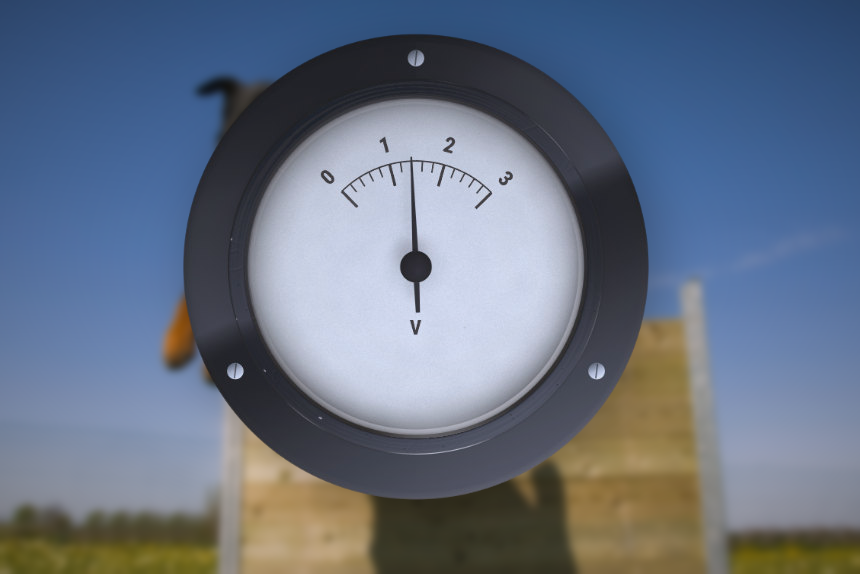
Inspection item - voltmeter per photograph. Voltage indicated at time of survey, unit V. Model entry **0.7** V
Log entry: **1.4** V
